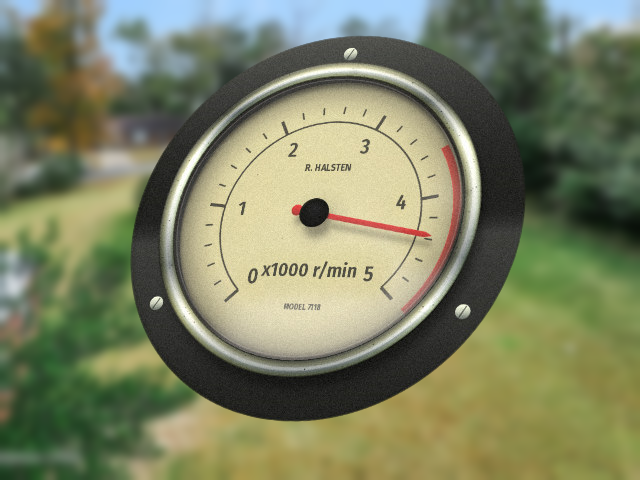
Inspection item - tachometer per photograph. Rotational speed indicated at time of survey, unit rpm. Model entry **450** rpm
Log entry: **4400** rpm
